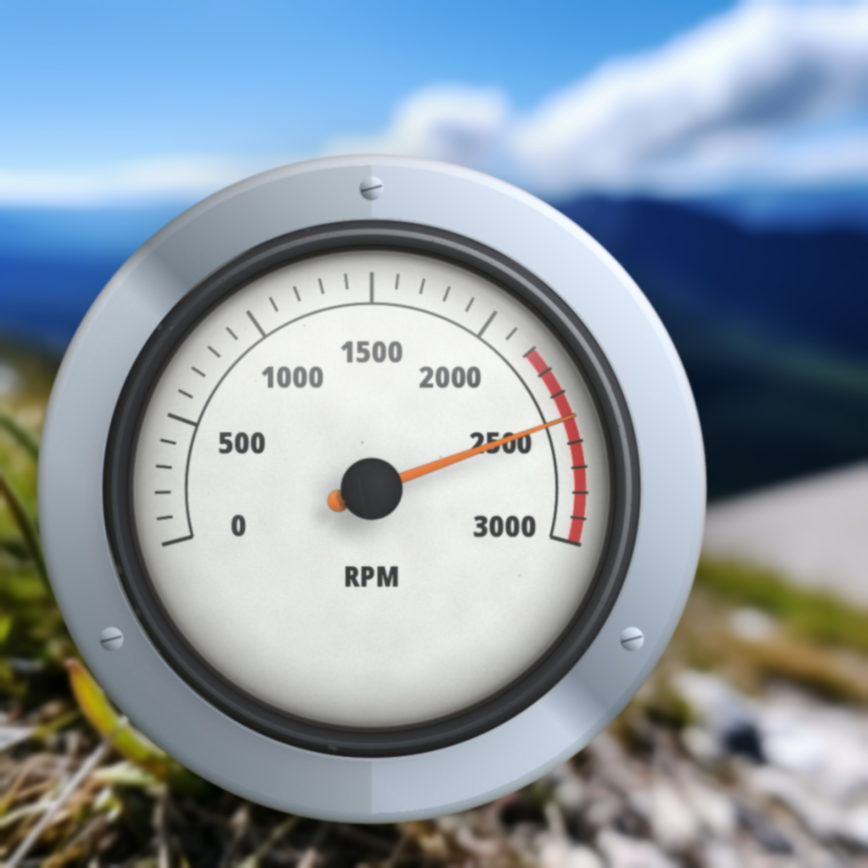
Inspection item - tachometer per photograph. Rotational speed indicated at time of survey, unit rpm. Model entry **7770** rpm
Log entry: **2500** rpm
